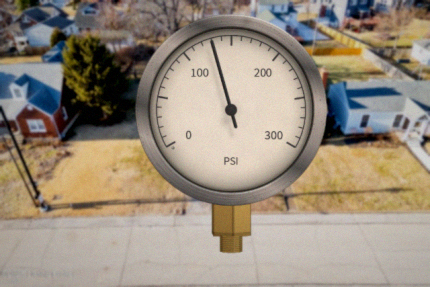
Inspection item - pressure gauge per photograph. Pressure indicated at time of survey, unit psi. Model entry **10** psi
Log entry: **130** psi
